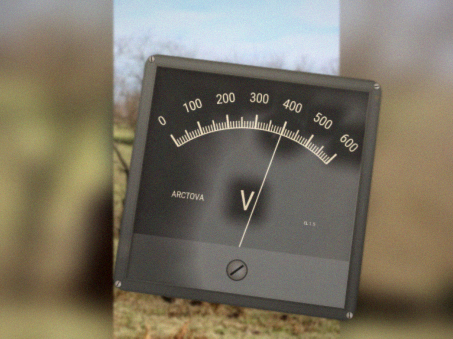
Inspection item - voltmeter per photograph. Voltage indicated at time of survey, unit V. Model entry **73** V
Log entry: **400** V
